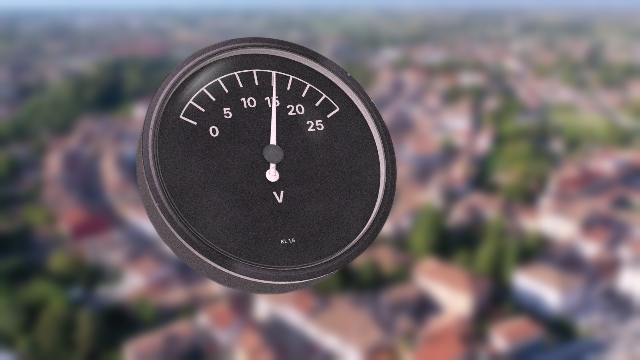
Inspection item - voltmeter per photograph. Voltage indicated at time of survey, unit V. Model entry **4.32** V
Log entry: **15** V
